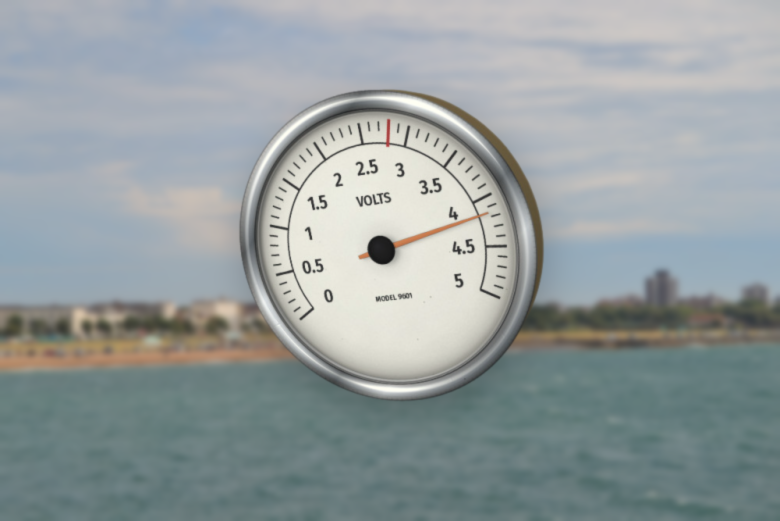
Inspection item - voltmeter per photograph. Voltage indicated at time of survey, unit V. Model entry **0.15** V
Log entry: **4.15** V
